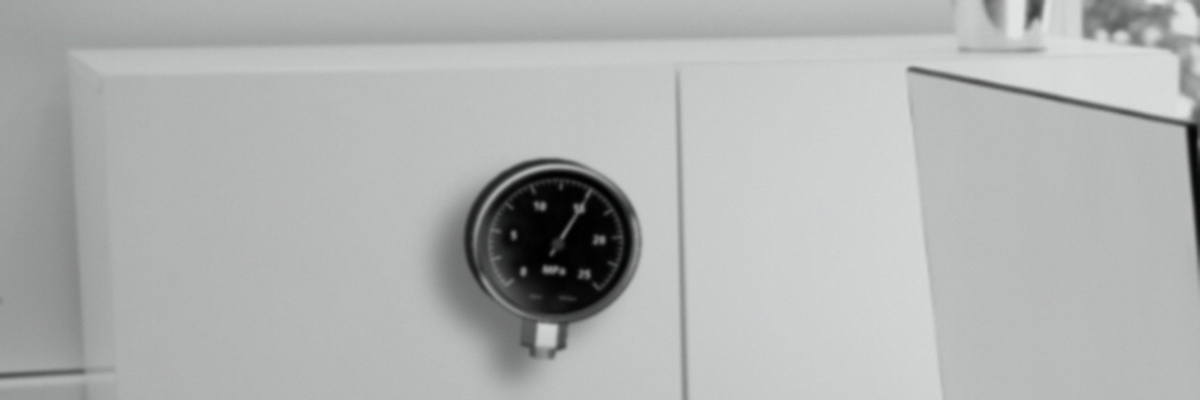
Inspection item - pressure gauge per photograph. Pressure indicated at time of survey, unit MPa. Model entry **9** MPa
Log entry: **15** MPa
